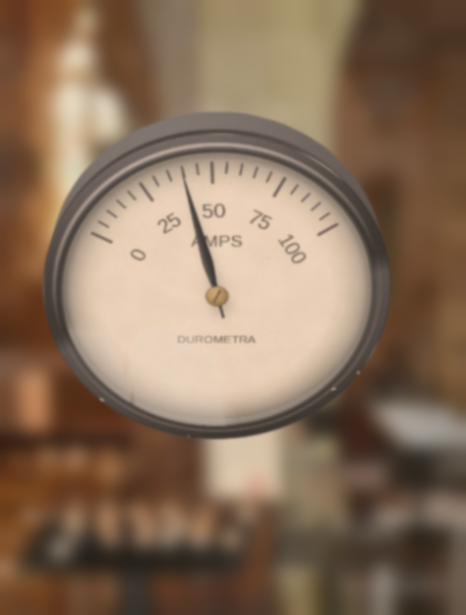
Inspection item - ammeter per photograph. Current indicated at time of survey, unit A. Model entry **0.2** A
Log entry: **40** A
